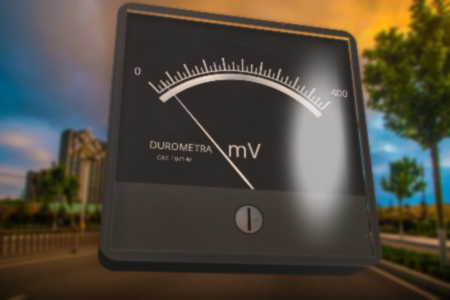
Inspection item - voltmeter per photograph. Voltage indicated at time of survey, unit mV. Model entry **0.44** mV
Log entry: **20** mV
